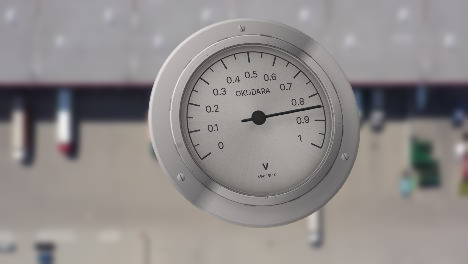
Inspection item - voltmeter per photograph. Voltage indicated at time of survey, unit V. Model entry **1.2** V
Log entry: **0.85** V
